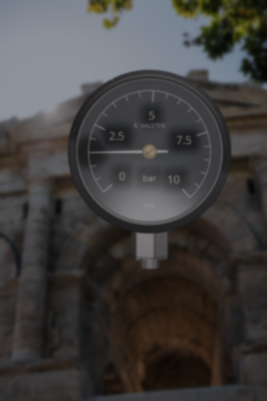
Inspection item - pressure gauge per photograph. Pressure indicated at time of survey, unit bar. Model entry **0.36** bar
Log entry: **1.5** bar
